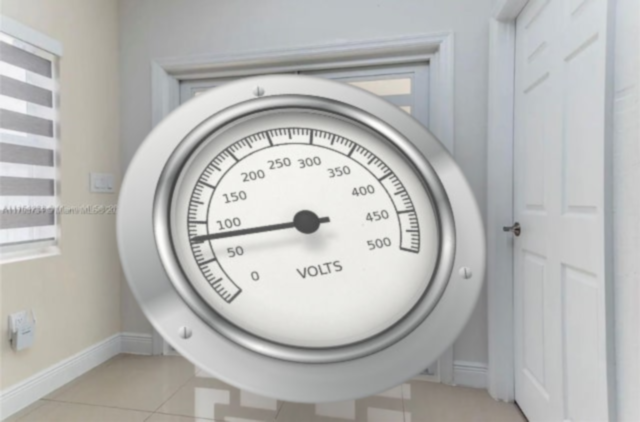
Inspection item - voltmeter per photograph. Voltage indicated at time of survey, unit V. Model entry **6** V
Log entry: **75** V
